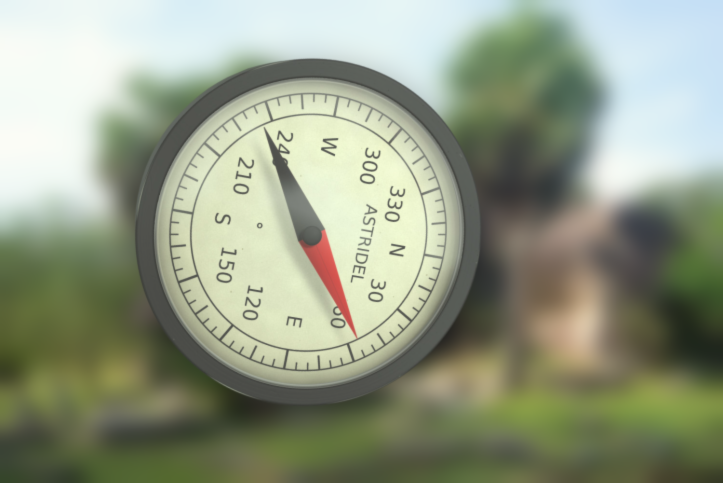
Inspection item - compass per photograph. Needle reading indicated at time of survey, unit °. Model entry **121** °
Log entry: **55** °
